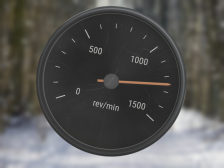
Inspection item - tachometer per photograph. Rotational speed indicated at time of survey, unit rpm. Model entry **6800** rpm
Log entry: **1250** rpm
